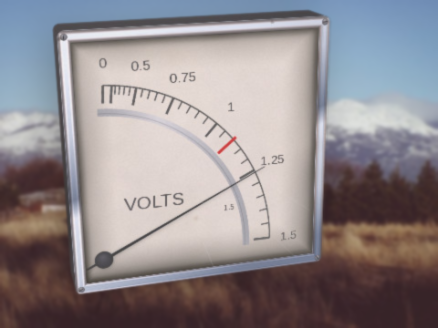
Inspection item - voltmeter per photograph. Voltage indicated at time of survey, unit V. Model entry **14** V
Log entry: **1.25** V
